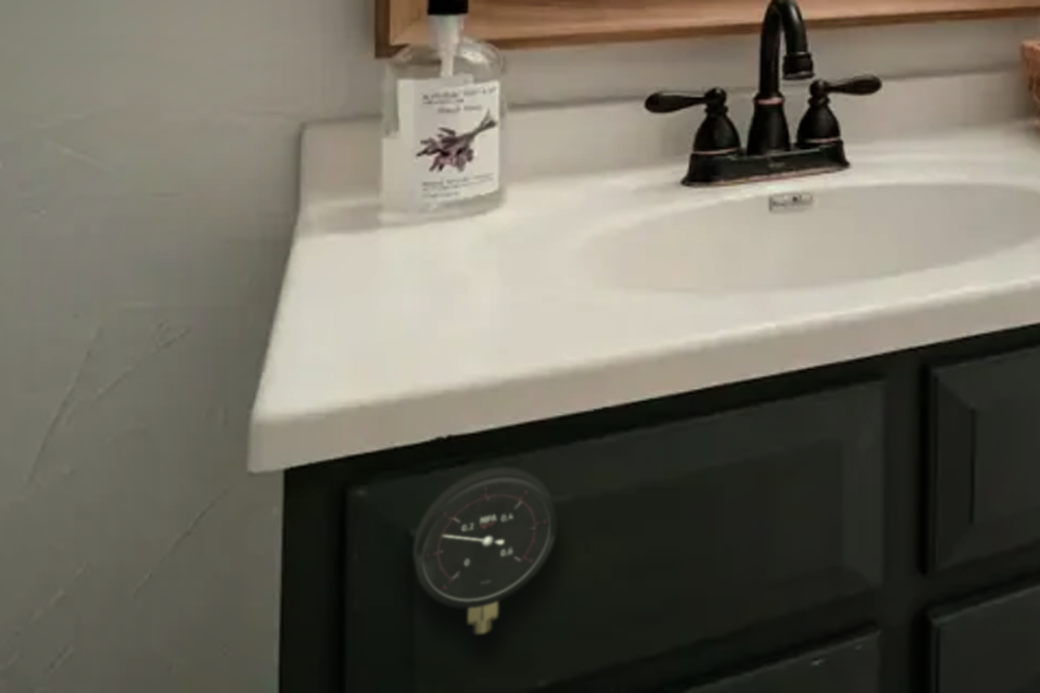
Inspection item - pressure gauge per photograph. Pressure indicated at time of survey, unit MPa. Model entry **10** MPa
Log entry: **0.15** MPa
